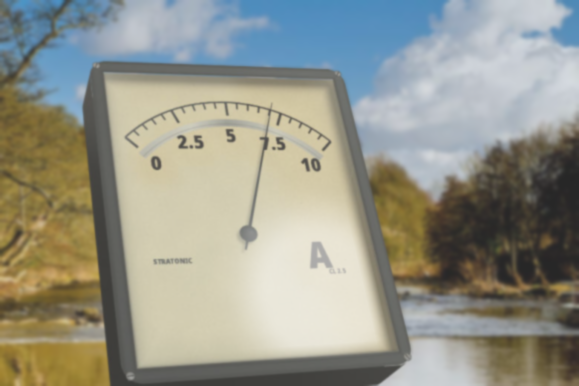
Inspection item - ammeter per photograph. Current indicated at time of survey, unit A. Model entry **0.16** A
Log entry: **7** A
